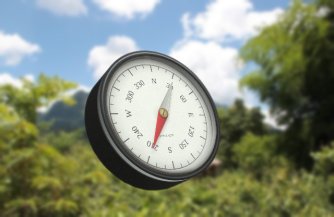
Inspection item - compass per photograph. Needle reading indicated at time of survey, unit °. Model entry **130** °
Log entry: **210** °
